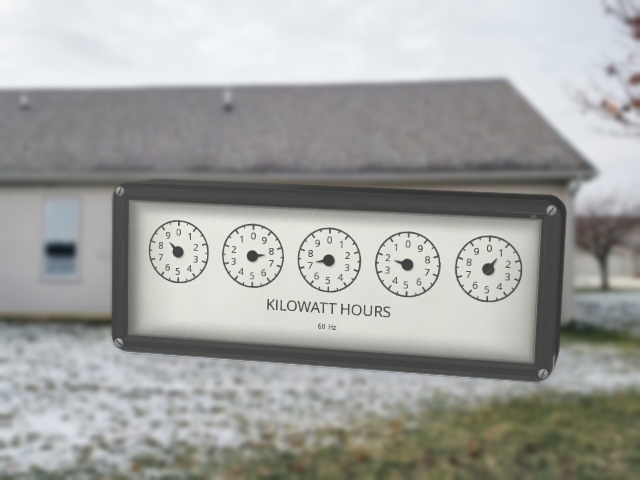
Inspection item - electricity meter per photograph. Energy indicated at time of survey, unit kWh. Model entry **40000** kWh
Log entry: **87721** kWh
